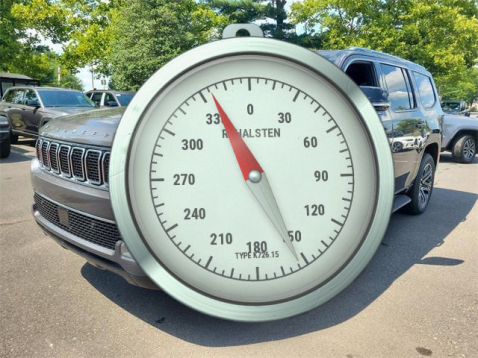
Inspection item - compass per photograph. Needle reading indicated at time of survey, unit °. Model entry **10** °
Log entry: **335** °
